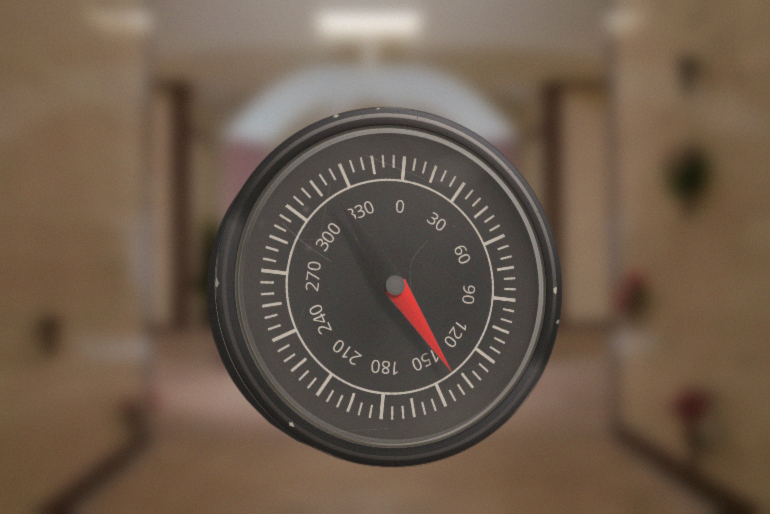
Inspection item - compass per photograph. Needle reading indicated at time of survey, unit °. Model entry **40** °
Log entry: **140** °
